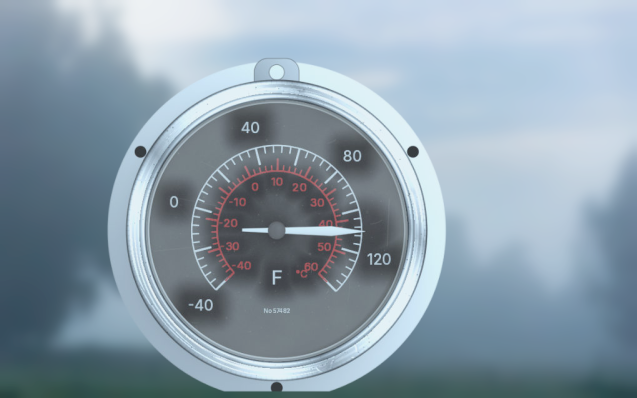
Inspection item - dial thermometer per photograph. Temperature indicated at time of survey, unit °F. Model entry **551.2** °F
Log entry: **110** °F
